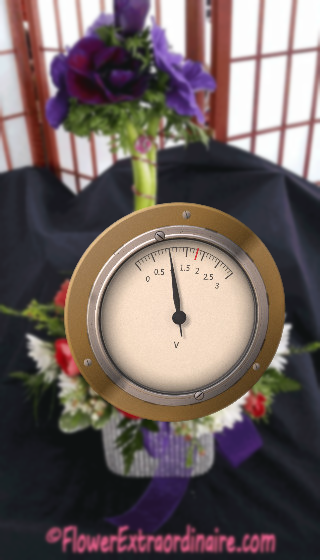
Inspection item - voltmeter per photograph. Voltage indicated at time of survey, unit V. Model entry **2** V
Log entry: **1** V
